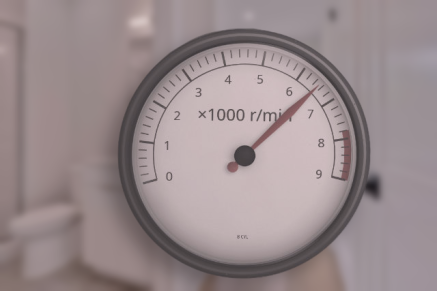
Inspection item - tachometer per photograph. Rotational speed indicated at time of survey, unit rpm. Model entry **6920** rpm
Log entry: **6500** rpm
